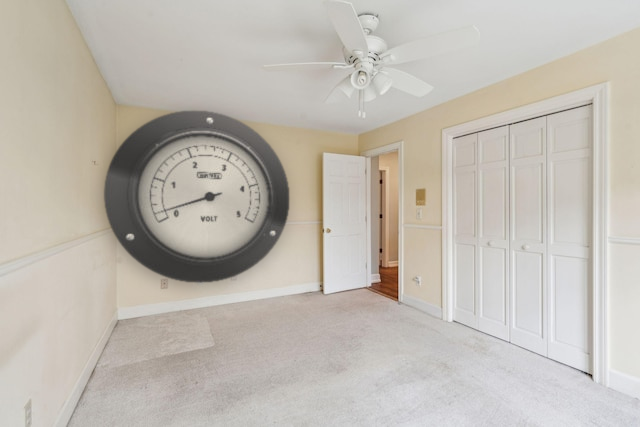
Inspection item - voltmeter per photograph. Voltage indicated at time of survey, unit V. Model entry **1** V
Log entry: **0.2** V
